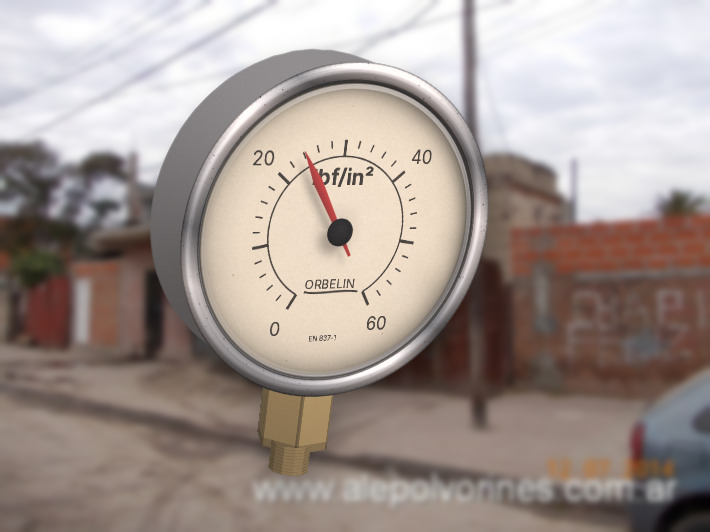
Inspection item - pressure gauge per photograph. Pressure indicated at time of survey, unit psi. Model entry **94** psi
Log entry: **24** psi
